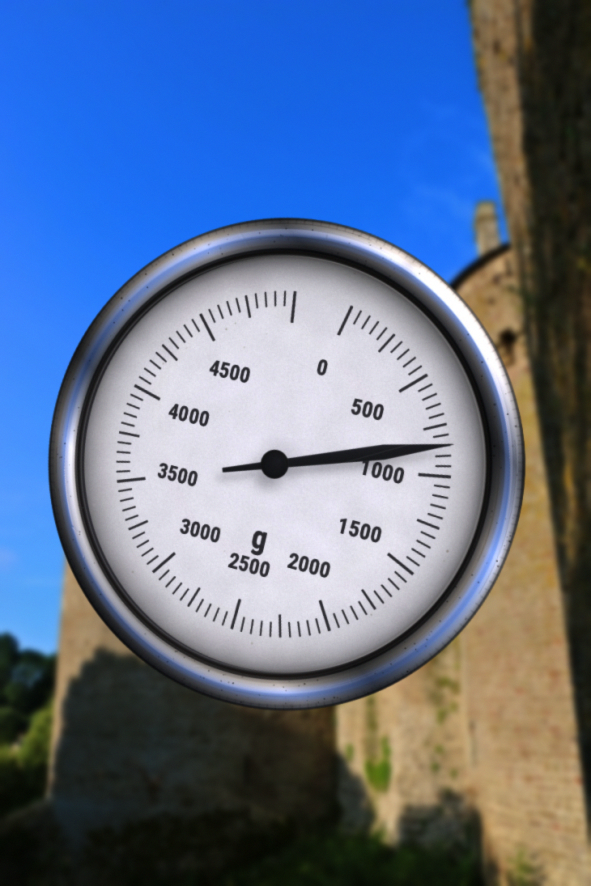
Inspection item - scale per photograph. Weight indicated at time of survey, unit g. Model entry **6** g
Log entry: **850** g
